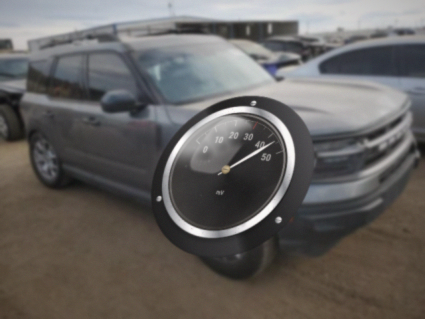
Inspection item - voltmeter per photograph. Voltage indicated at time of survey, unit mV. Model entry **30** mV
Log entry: **45** mV
